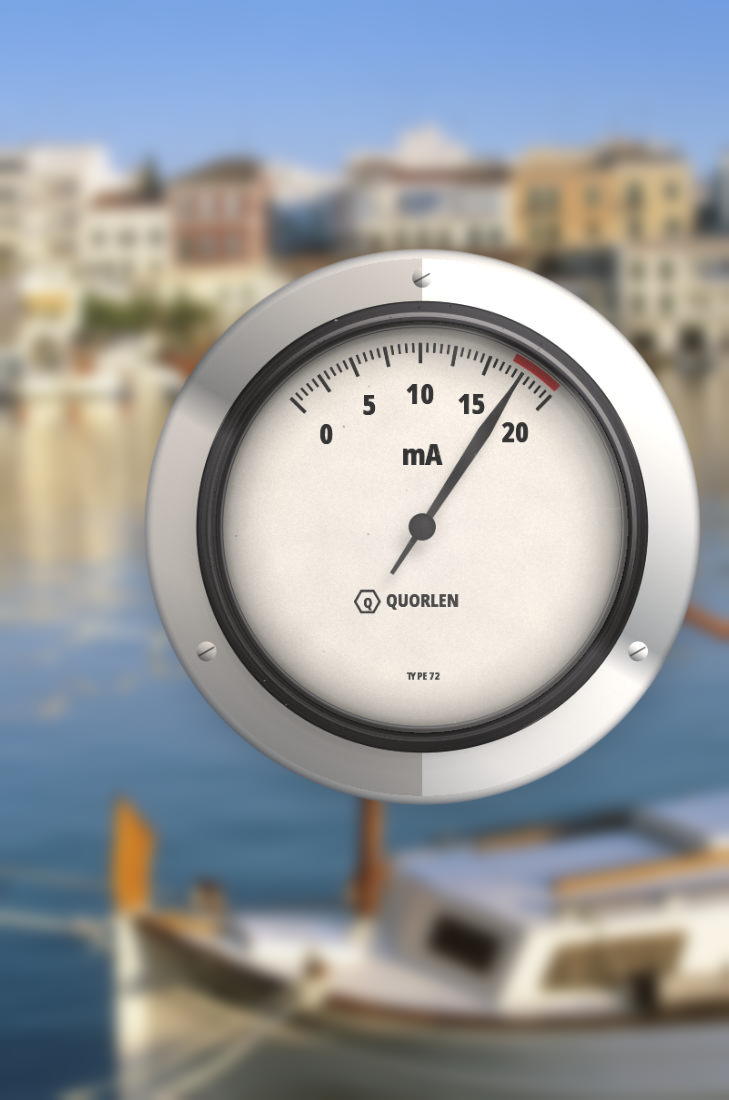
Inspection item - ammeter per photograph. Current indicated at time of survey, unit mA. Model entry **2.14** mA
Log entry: **17.5** mA
